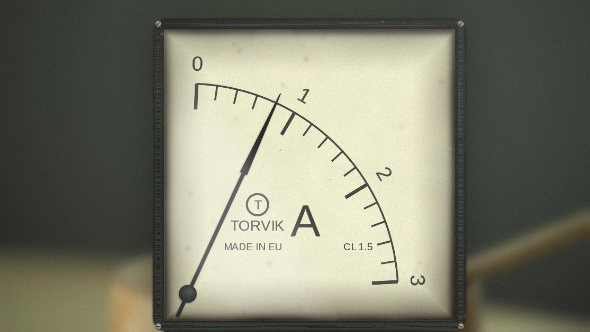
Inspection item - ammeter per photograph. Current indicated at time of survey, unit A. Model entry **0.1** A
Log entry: **0.8** A
